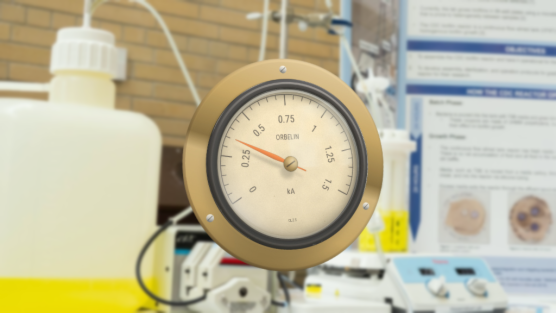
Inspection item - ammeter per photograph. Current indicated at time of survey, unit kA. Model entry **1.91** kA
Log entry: **0.35** kA
